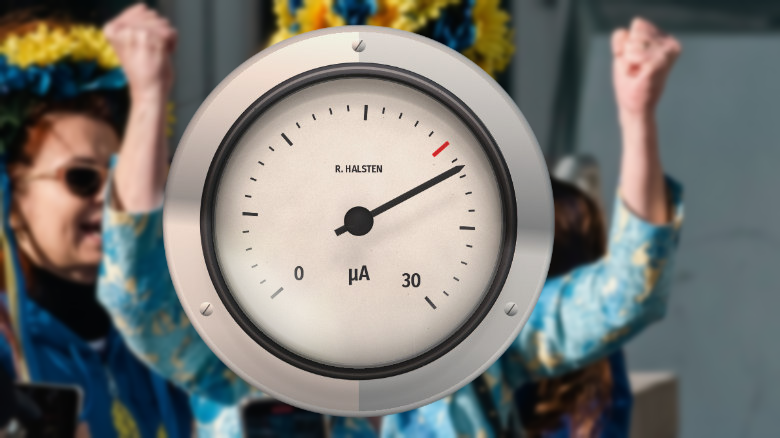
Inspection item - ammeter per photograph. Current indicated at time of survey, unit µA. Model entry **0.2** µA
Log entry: **21.5** µA
